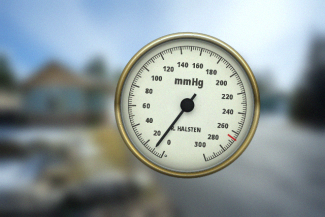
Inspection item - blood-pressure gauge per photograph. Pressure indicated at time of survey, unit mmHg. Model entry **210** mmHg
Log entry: **10** mmHg
